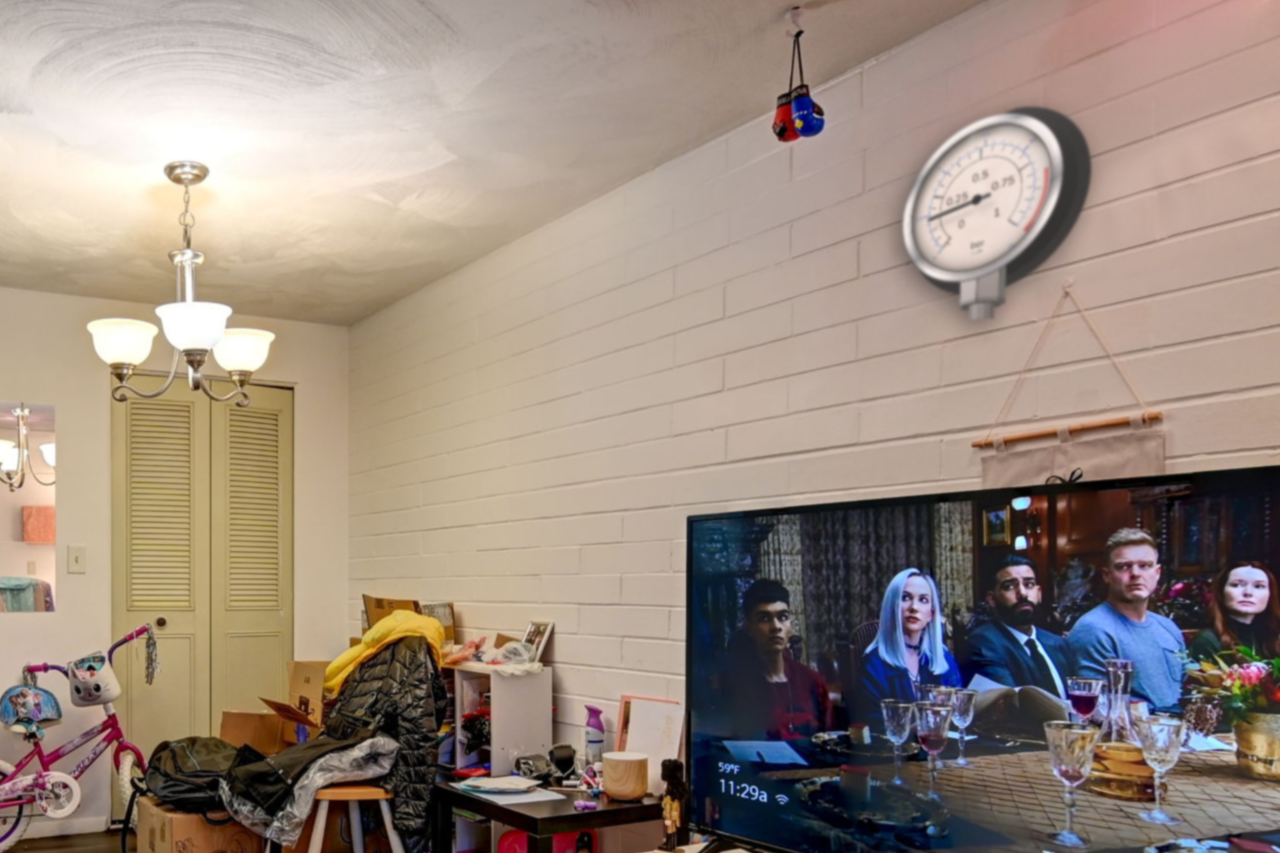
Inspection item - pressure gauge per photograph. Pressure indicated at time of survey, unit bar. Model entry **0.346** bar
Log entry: **0.15** bar
